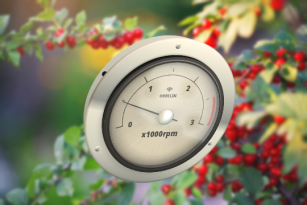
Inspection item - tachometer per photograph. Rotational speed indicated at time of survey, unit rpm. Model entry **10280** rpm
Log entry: **500** rpm
